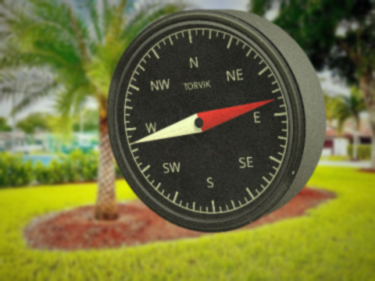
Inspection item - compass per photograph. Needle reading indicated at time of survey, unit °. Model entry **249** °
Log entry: **80** °
